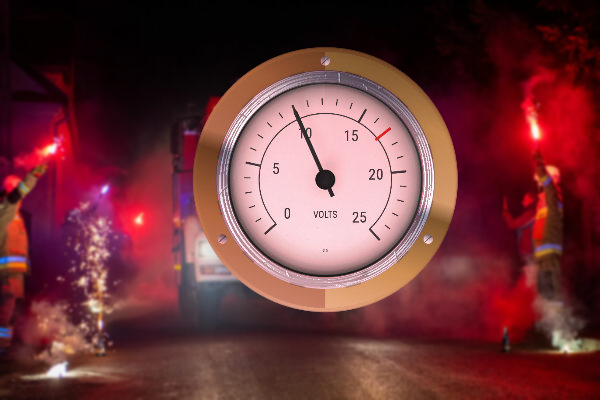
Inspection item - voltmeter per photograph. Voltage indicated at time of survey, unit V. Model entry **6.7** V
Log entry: **10** V
